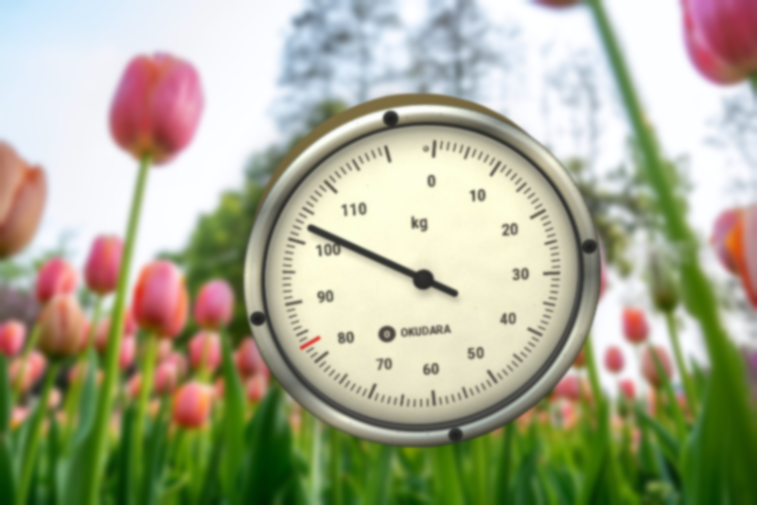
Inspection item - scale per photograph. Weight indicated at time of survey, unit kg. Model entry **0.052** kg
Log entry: **103** kg
